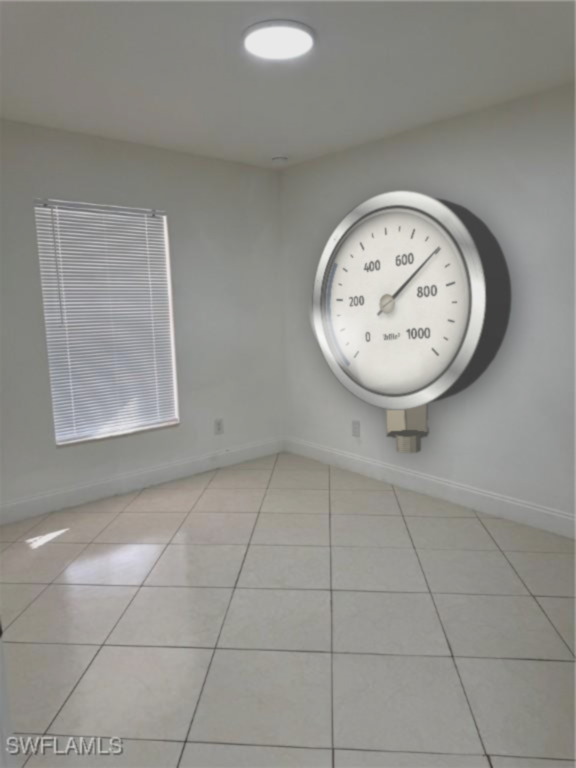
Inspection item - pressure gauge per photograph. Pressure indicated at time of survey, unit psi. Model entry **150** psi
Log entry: **700** psi
